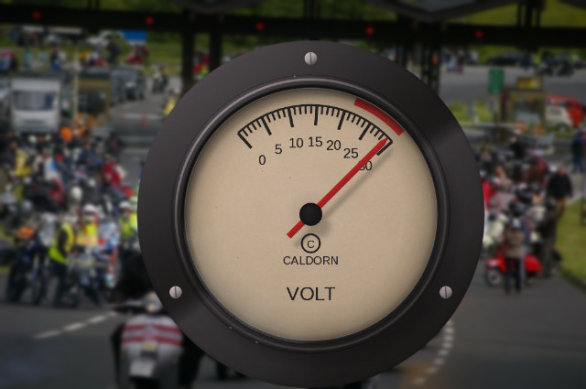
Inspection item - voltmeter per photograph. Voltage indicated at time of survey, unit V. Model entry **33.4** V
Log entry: **29** V
